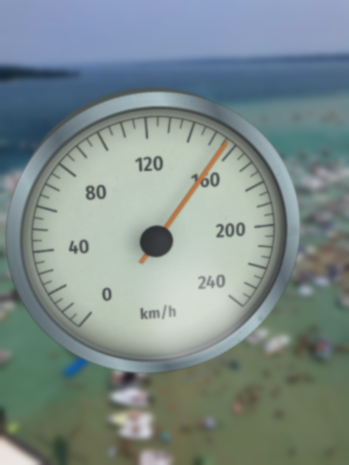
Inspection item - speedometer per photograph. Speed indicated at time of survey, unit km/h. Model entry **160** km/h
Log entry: **155** km/h
